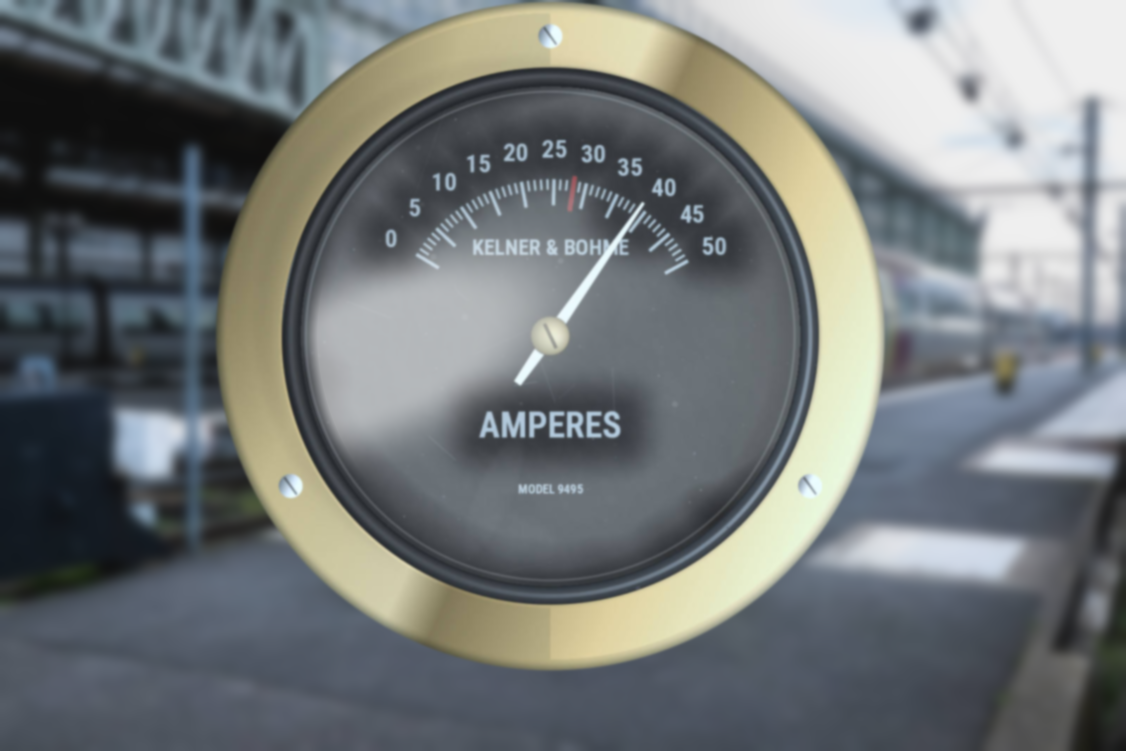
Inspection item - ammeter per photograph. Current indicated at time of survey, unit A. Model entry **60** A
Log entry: **39** A
